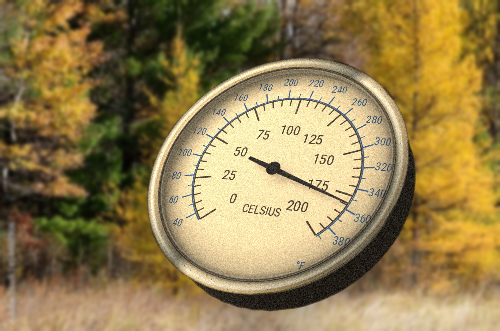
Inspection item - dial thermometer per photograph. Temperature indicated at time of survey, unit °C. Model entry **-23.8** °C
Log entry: **180** °C
